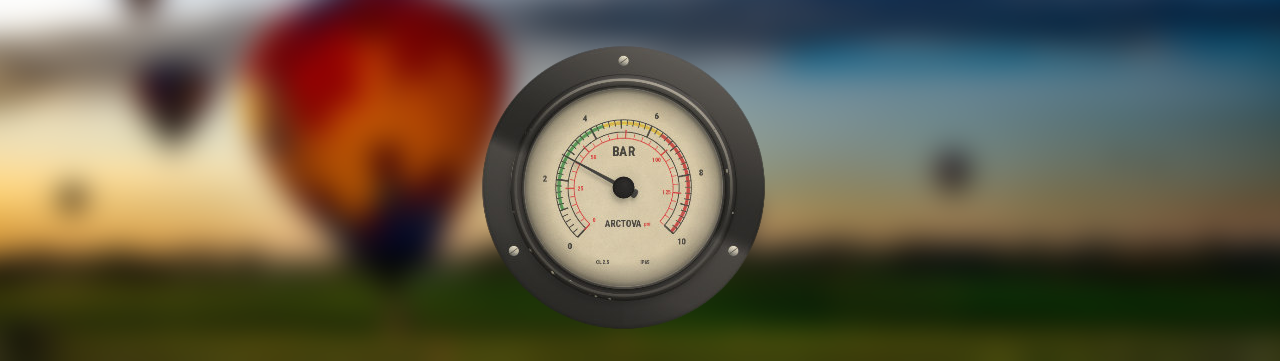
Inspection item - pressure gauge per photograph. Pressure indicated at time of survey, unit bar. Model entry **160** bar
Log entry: **2.8** bar
